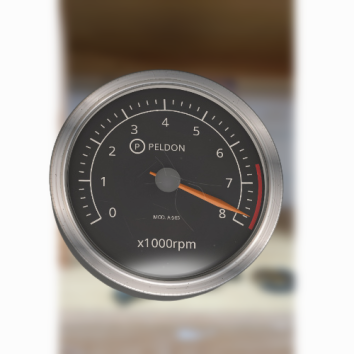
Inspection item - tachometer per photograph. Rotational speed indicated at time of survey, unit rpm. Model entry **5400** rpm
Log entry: **7800** rpm
